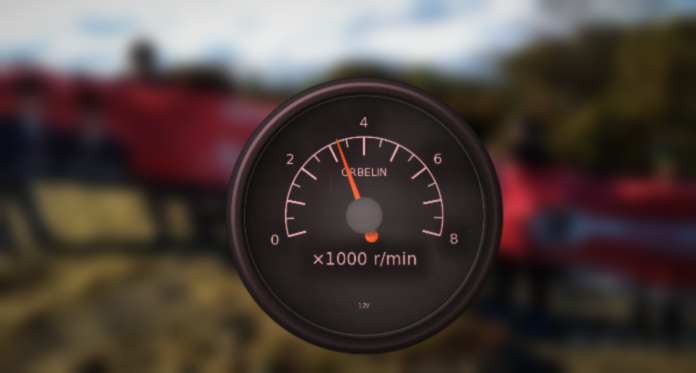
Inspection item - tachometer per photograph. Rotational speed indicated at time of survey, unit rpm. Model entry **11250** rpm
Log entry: **3250** rpm
